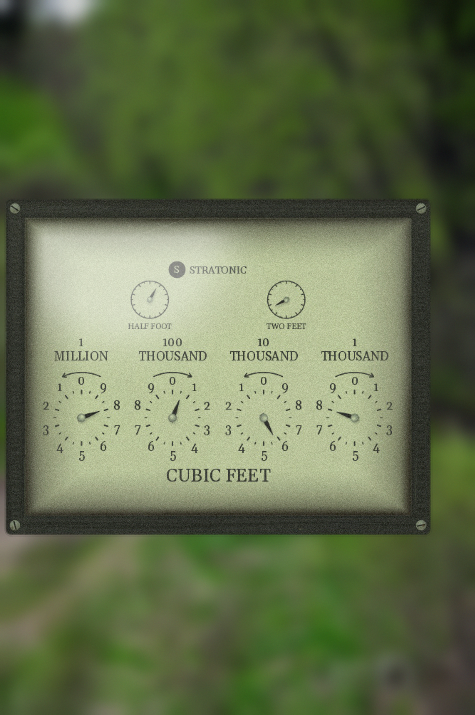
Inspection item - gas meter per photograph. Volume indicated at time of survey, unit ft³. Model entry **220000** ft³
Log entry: **805800** ft³
